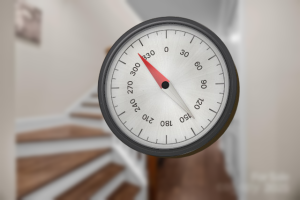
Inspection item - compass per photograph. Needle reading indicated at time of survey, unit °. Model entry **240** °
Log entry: **320** °
